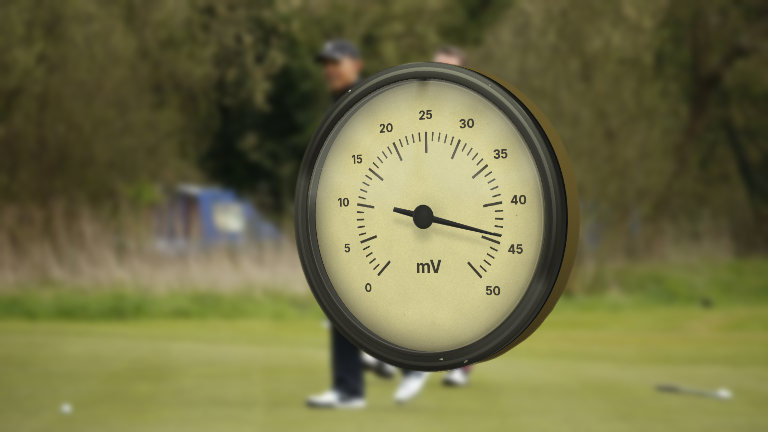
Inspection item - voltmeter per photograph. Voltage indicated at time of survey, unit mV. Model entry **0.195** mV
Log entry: **44** mV
